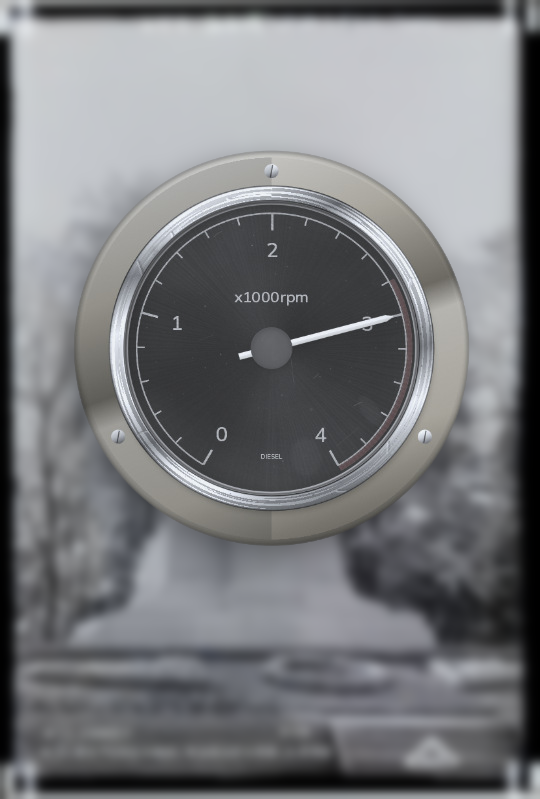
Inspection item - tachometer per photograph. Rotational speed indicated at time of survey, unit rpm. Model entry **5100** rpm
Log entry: **3000** rpm
